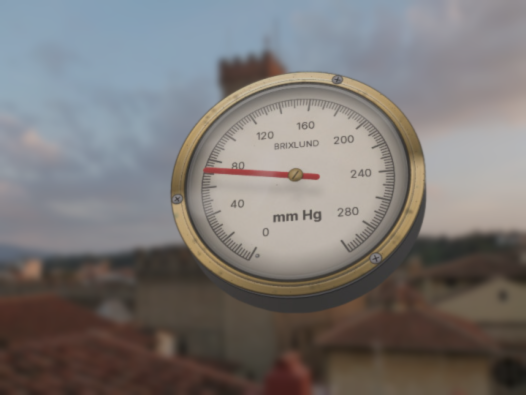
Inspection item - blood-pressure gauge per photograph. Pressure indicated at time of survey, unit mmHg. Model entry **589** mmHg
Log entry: **70** mmHg
